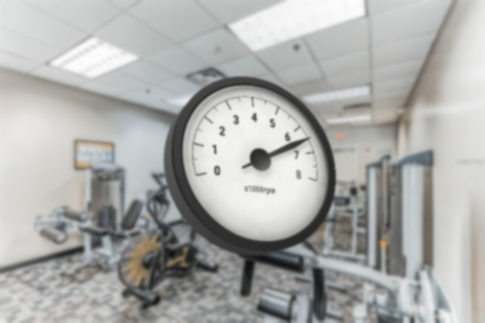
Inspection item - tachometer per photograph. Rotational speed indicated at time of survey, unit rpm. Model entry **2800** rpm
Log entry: **6500** rpm
